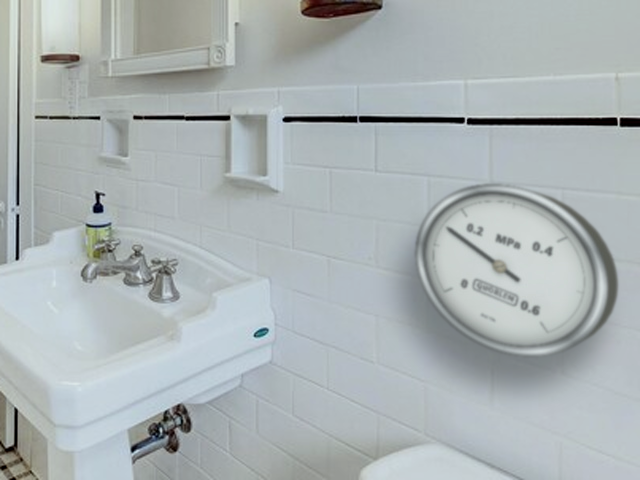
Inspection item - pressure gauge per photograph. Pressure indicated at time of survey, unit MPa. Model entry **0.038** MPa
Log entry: **0.15** MPa
